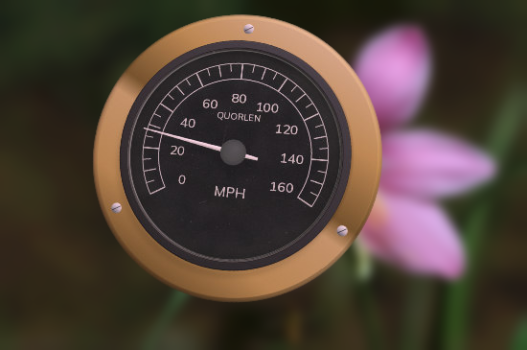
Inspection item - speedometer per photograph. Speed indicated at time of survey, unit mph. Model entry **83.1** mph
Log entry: **27.5** mph
